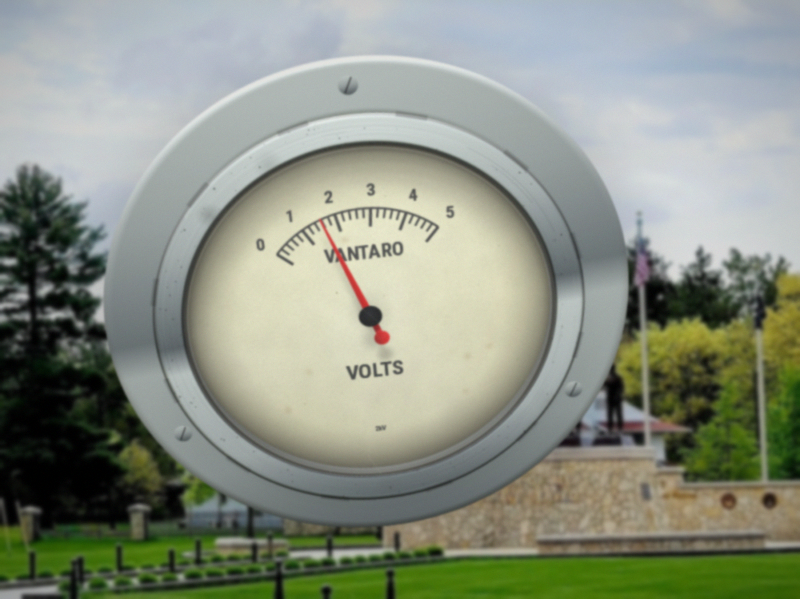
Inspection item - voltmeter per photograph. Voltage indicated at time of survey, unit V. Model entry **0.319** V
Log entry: **1.6** V
